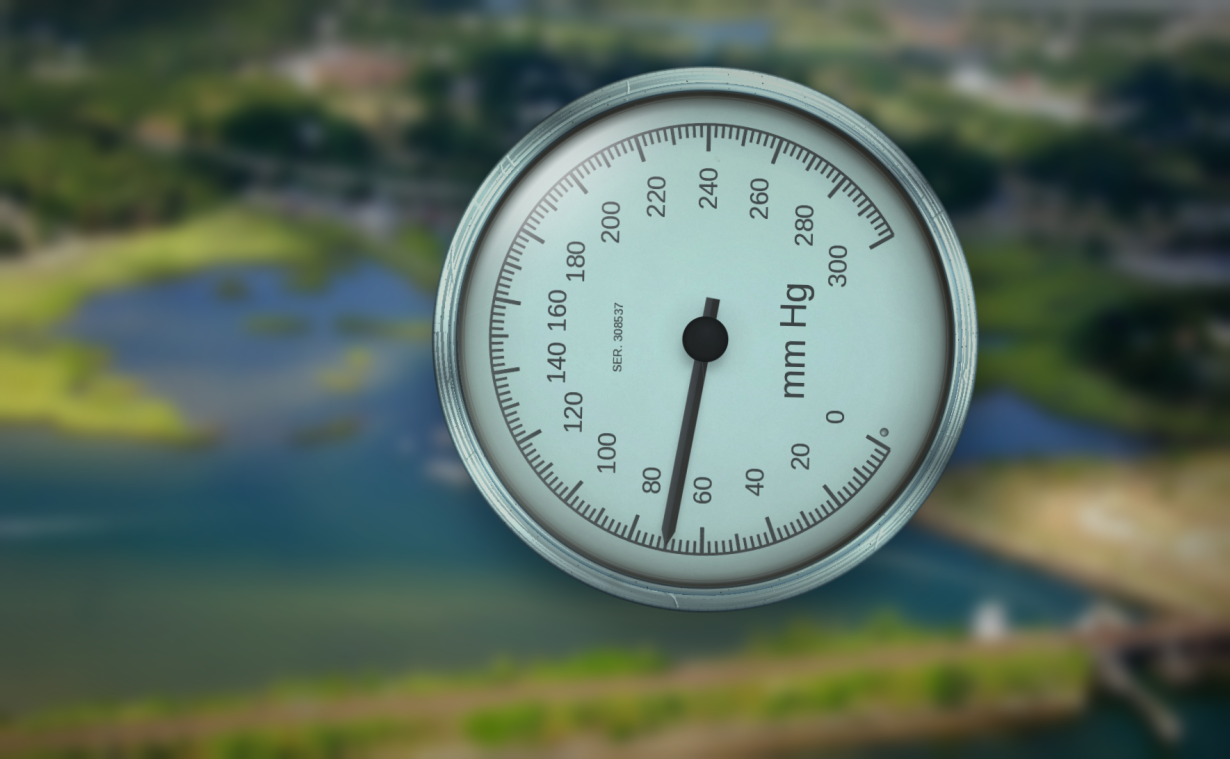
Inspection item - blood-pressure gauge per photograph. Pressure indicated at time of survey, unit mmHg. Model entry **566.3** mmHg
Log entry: **70** mmHg
